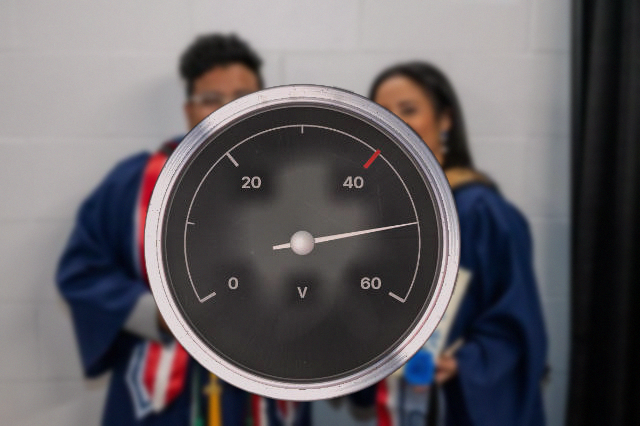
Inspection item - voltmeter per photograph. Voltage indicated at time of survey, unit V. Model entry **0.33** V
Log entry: **50** V
